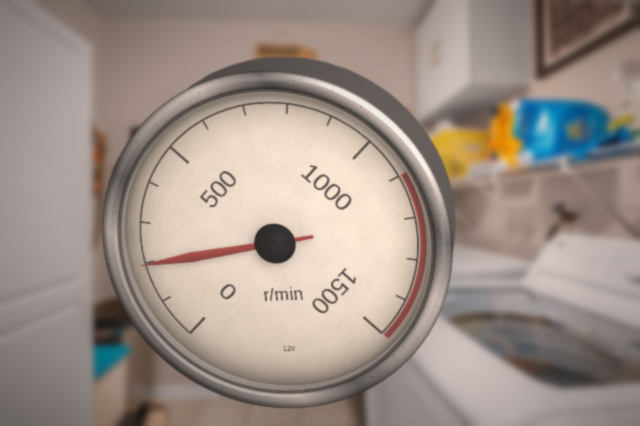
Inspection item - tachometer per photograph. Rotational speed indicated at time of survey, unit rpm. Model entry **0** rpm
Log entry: **200** rpm
